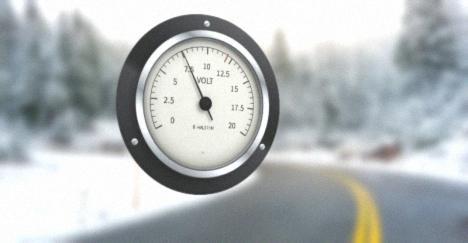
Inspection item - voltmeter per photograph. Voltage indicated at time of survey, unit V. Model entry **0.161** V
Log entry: **7.5** V
